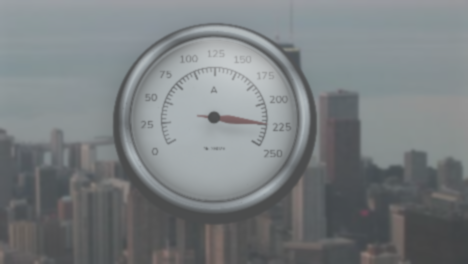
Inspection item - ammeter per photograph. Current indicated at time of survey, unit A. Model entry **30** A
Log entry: **225** A
